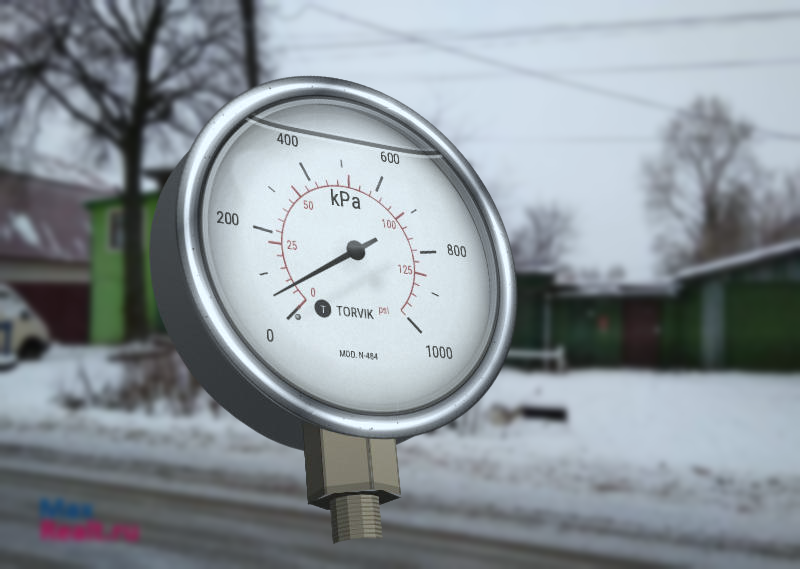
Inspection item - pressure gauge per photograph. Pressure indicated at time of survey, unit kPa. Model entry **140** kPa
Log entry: **50** kPa
